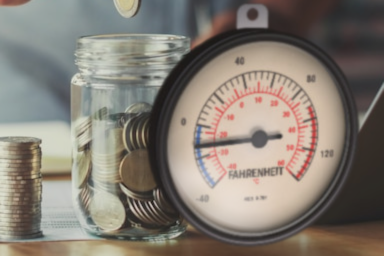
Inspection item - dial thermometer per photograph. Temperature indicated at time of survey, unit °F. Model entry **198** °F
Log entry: **-12** °F
